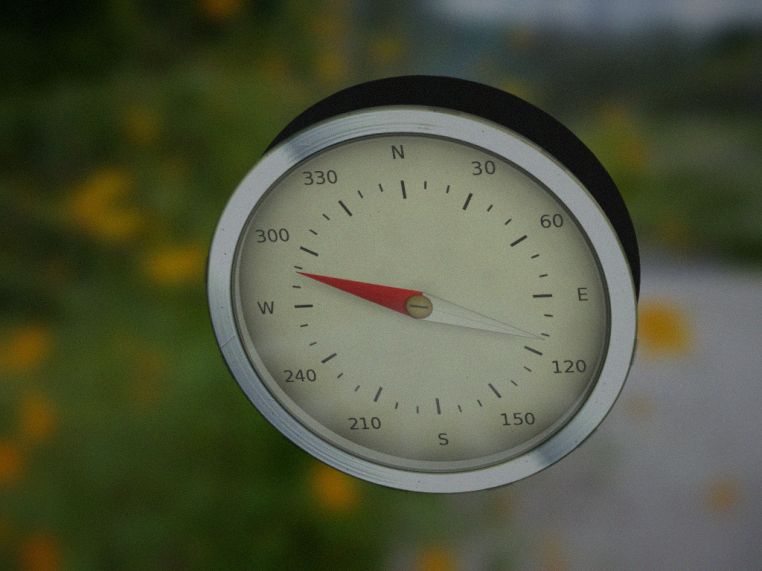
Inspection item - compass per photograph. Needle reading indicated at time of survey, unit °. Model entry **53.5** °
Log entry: **290** °
